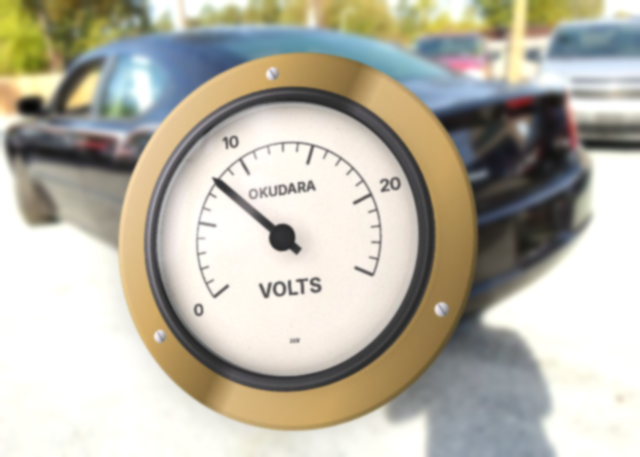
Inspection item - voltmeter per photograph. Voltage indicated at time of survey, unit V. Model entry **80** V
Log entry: **8** V
